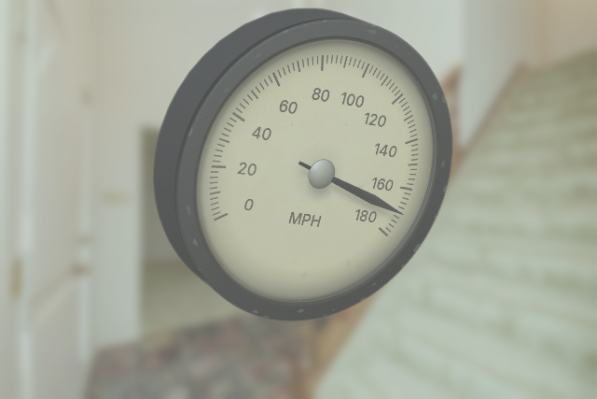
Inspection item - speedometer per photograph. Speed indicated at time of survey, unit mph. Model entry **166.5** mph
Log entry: **170** mph
